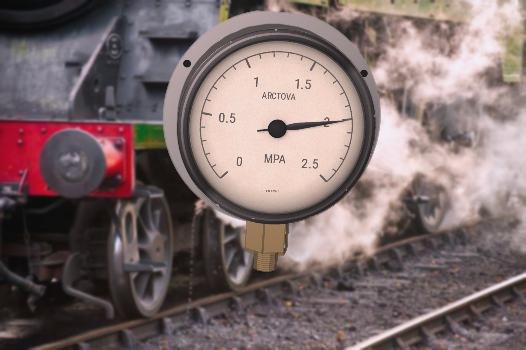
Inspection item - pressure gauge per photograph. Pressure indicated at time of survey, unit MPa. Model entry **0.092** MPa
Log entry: **2** MPa
